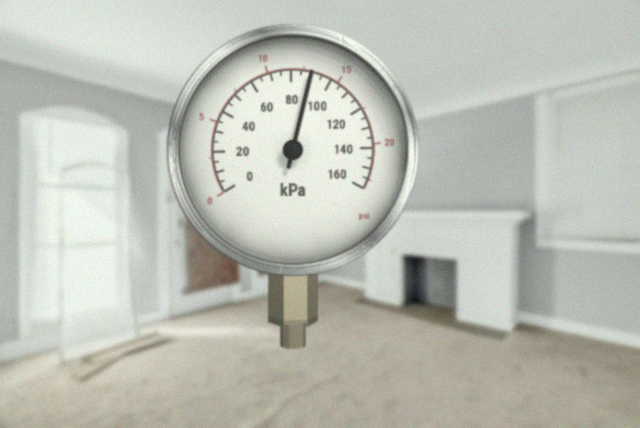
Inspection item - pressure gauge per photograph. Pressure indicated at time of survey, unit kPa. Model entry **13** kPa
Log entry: **90** kPa
